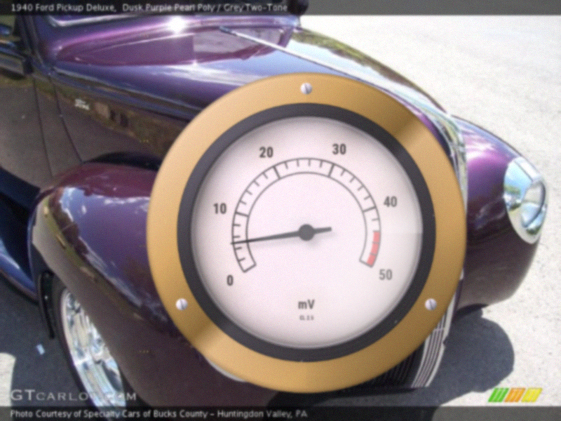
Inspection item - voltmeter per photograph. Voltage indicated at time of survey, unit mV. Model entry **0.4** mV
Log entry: **5** mV
